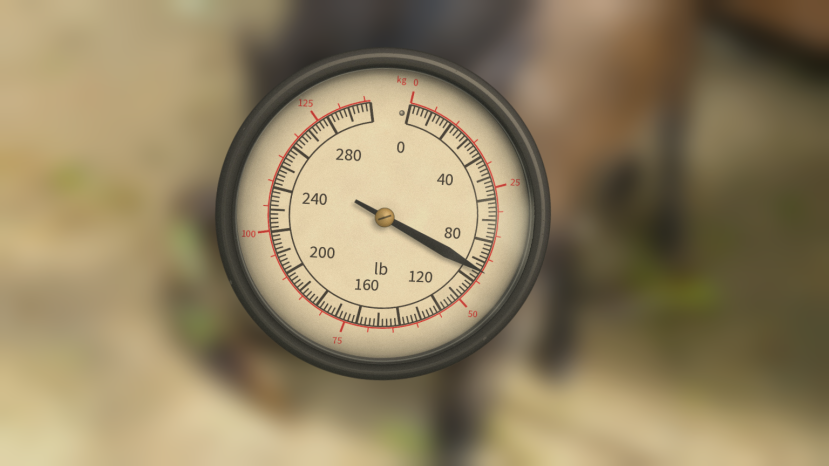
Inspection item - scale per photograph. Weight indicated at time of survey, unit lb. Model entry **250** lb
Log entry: **94** lb
